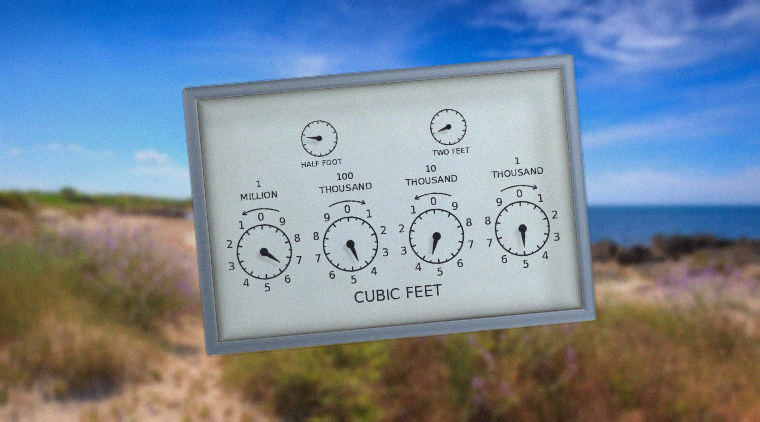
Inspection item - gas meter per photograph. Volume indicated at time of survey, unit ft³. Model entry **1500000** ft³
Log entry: **644500** ft³
